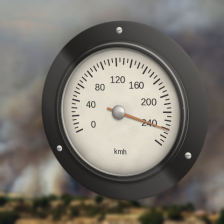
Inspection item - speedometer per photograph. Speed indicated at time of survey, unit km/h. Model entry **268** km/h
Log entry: **240** km/h
